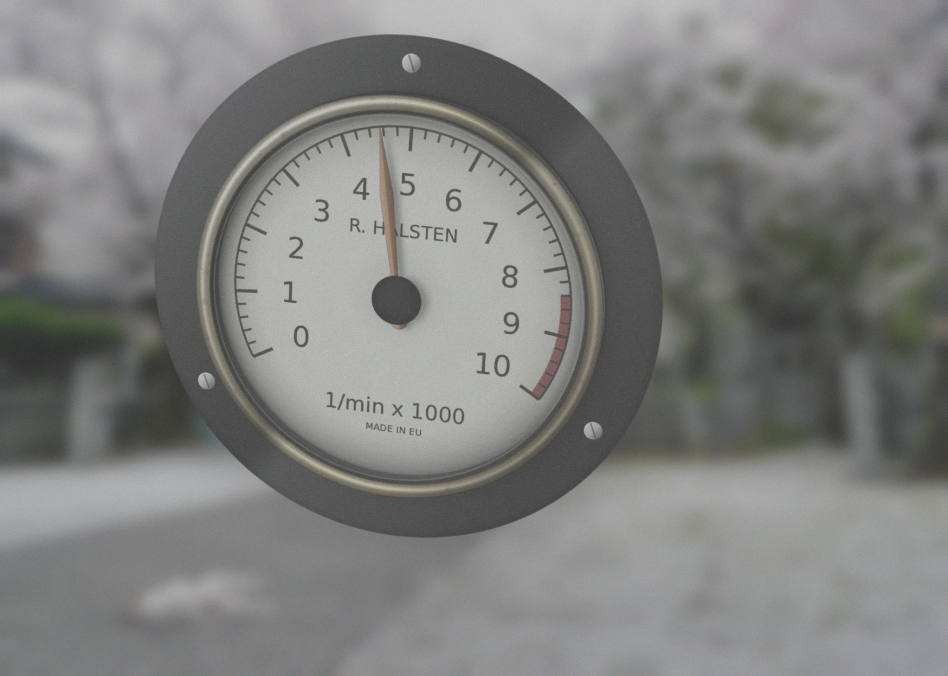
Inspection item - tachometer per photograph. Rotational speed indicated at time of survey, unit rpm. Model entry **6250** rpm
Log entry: **4600** rpm
